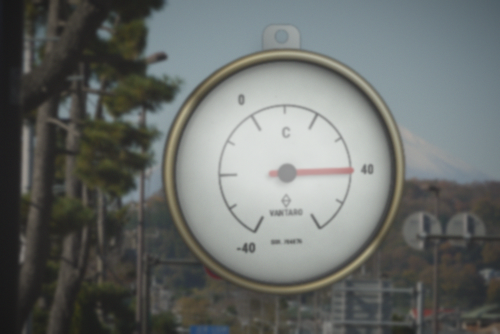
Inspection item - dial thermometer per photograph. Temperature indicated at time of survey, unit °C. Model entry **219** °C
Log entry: **40** °C
